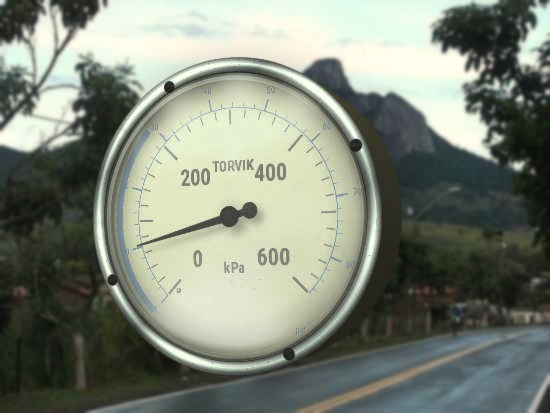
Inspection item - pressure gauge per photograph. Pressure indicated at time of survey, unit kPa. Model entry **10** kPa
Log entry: **70** kPa
